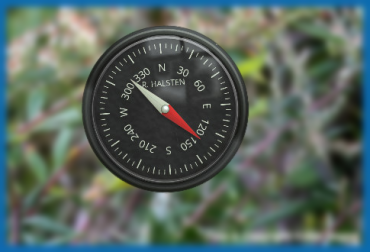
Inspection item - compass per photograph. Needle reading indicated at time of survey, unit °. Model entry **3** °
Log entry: **135** °
